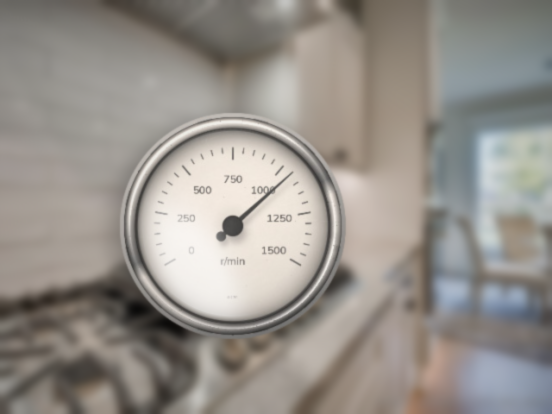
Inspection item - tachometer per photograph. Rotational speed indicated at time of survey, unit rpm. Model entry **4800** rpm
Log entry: **1050** rpm
